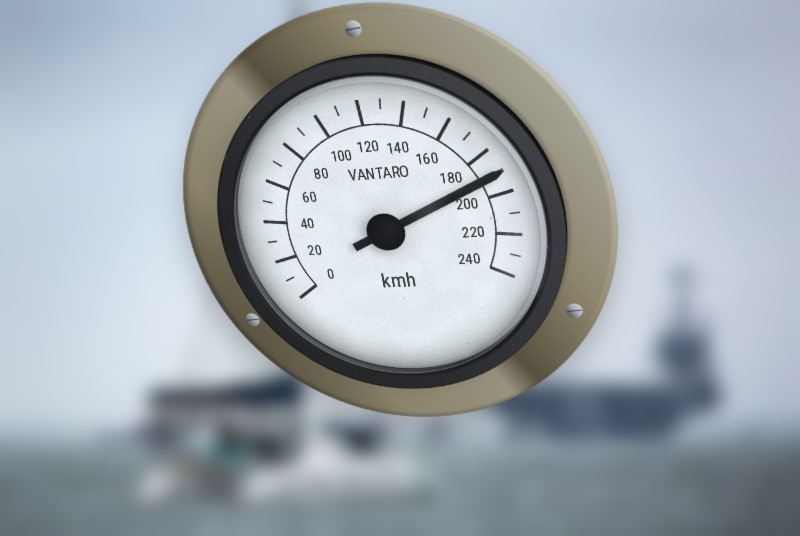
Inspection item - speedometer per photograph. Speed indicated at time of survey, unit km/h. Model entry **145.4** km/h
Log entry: **190** km/h
